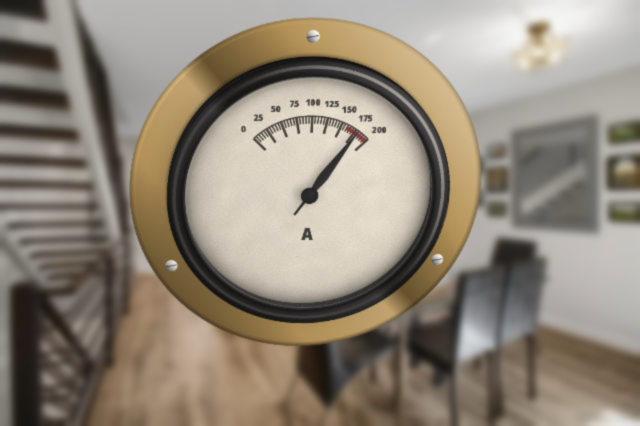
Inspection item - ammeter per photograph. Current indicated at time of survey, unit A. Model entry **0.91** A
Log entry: **175** A
